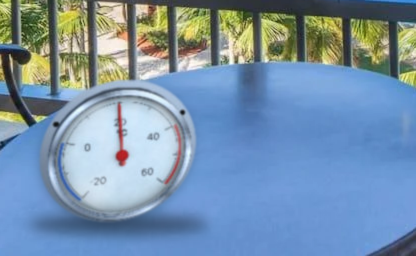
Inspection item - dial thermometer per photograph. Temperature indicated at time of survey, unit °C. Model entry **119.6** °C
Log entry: **20** °C
